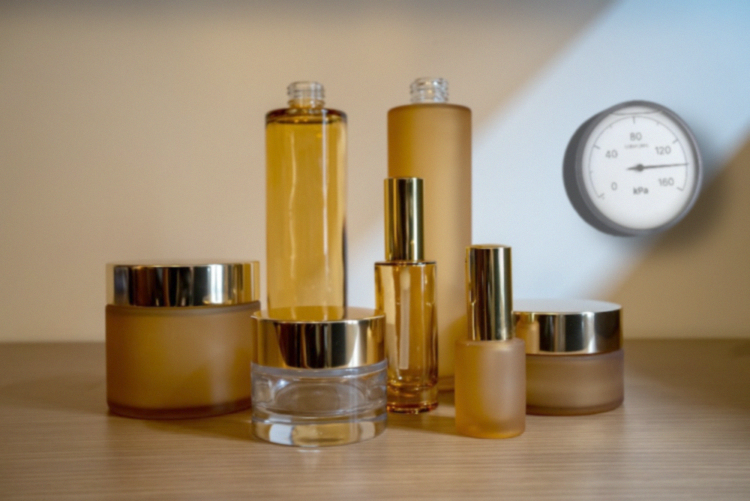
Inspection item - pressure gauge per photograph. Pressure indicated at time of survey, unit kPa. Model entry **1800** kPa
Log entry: **140** kPa
